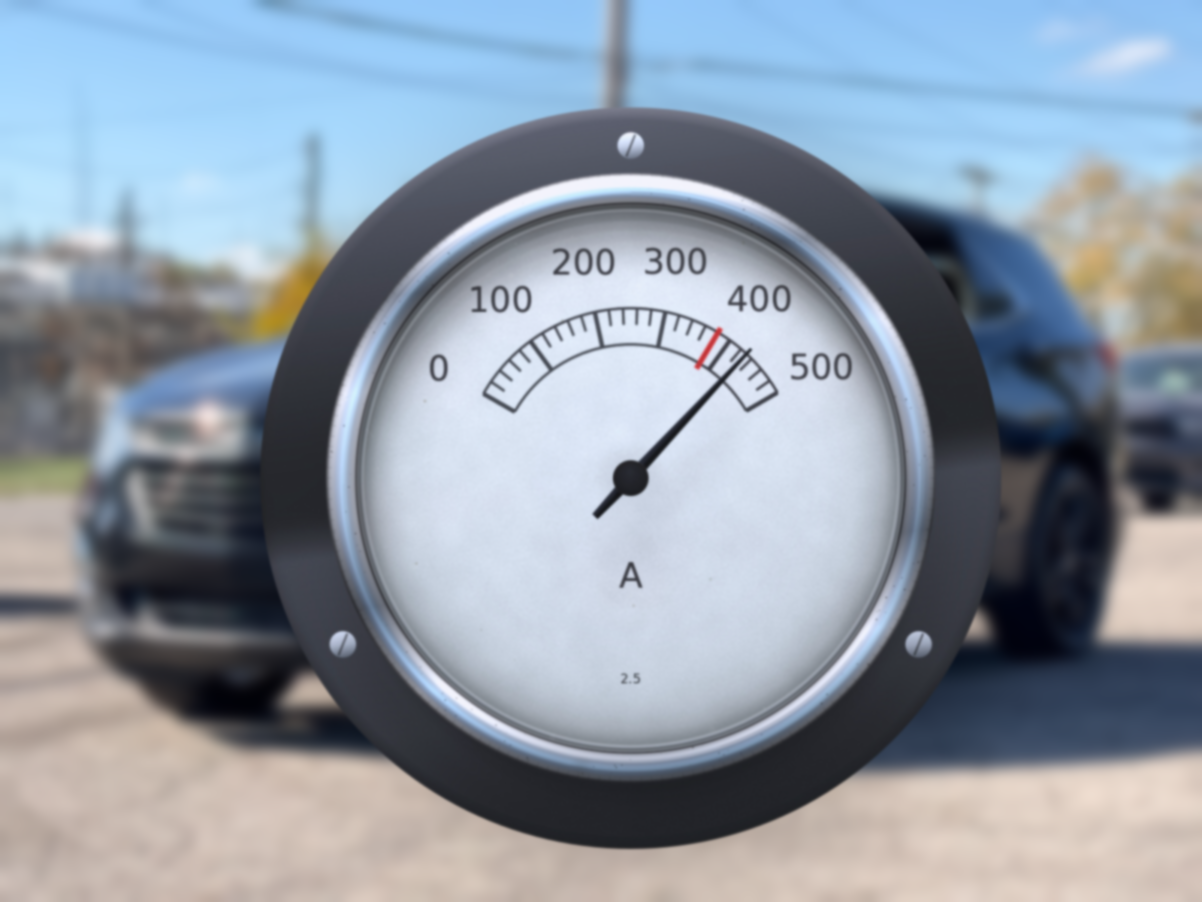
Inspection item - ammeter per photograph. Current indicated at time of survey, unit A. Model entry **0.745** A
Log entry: **430** A
